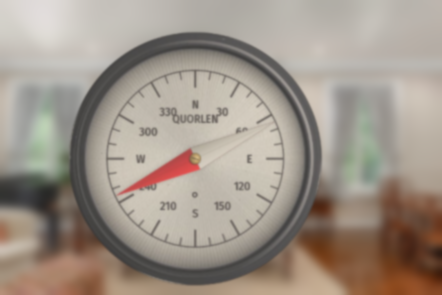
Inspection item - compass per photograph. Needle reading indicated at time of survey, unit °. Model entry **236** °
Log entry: **245** °
